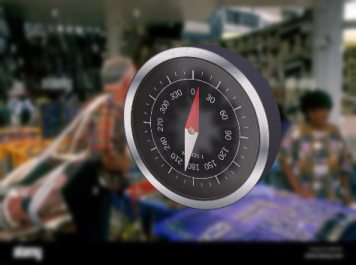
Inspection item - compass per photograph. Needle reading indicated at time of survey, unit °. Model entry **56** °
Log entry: **10** °
